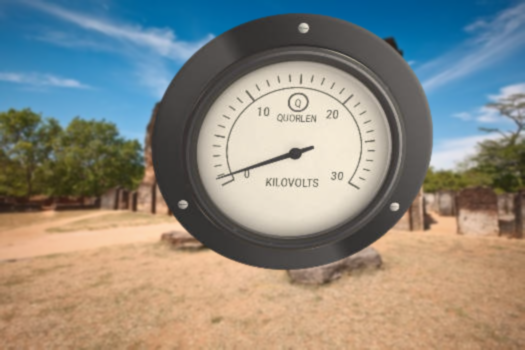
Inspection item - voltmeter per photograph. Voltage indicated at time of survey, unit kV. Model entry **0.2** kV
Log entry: **1** kV
